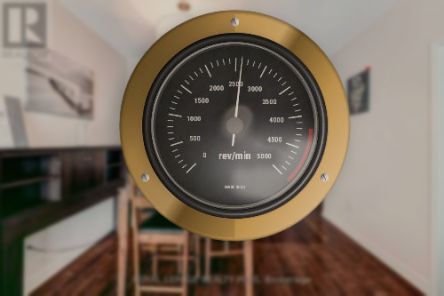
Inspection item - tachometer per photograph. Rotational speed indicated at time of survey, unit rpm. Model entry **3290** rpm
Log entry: **2600** rpm
